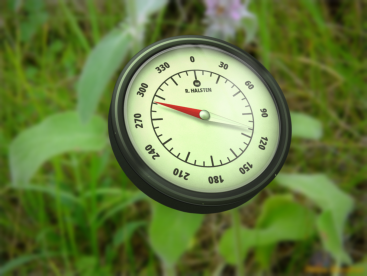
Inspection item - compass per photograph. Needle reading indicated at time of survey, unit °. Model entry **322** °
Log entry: **290** °
